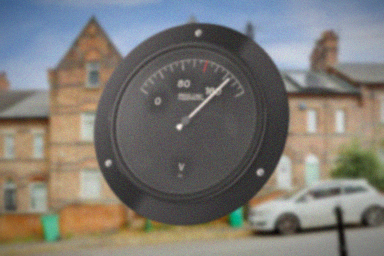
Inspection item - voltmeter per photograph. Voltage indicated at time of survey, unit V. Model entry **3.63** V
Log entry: **170** V
